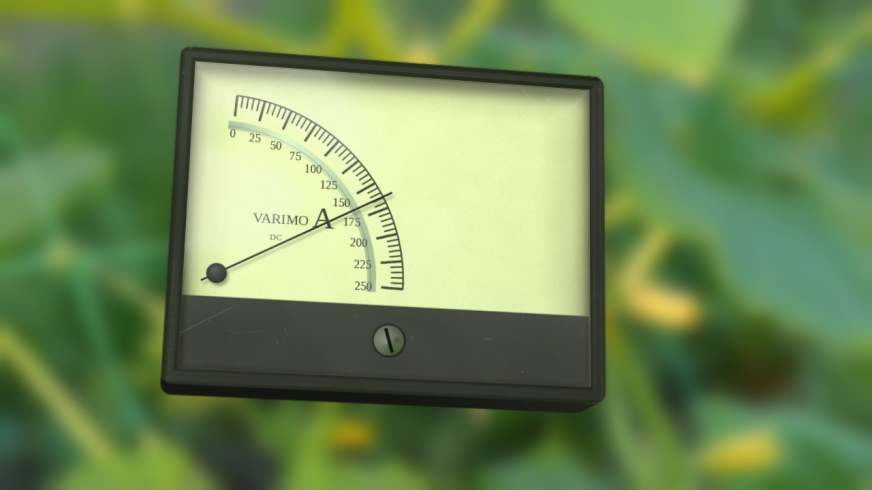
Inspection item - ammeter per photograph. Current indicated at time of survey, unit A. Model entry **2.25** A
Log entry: **165** A
